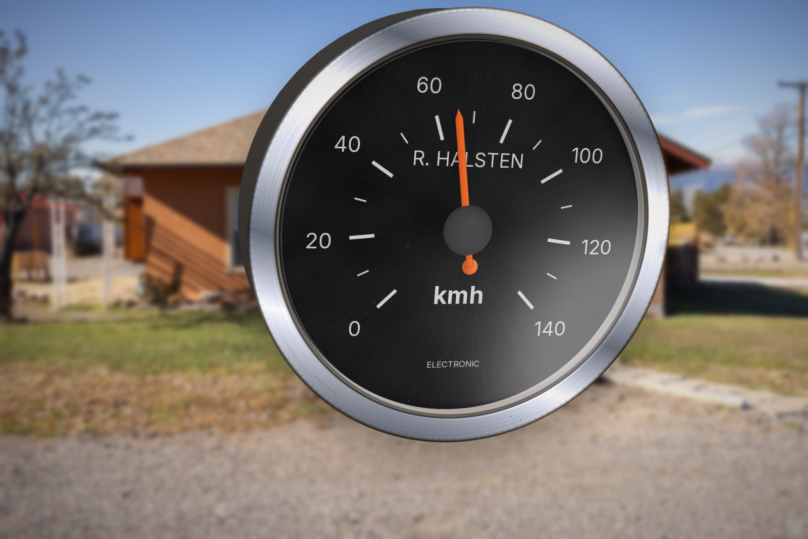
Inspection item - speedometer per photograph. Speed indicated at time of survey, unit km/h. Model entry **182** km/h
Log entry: **65** km/h
